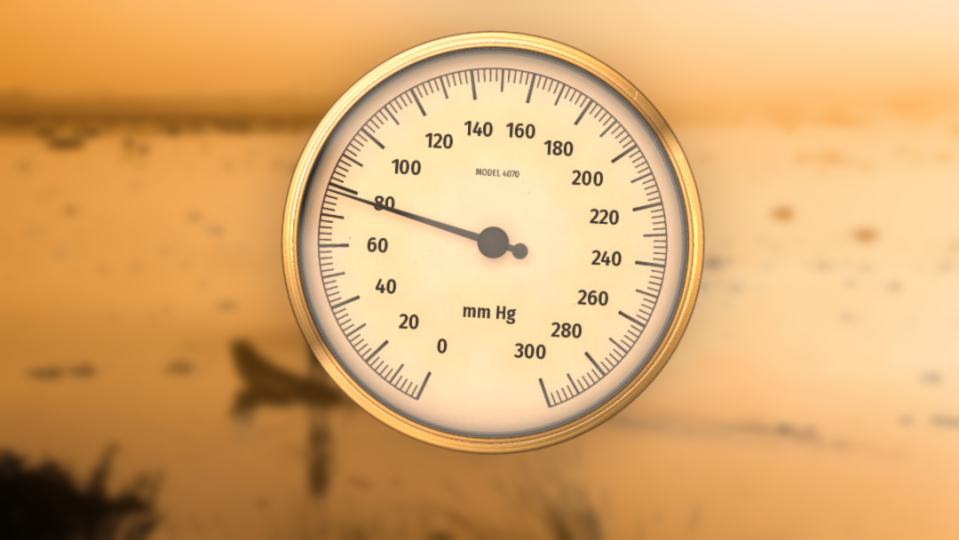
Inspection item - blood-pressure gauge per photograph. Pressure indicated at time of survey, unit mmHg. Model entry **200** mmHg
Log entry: **78** mmHg
